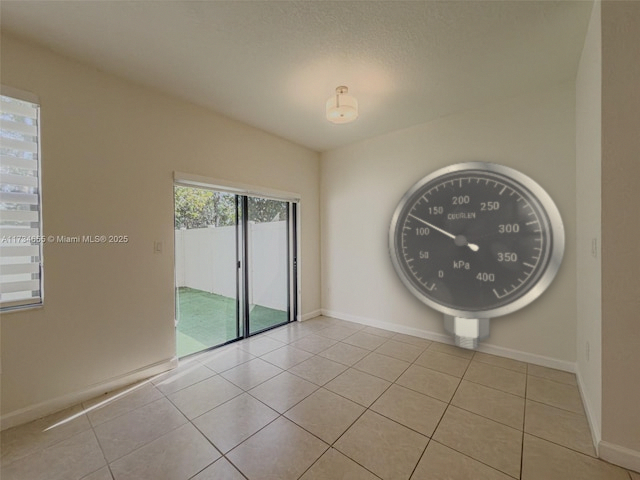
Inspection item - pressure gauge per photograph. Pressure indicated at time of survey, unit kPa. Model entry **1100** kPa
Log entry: **120** kPa
